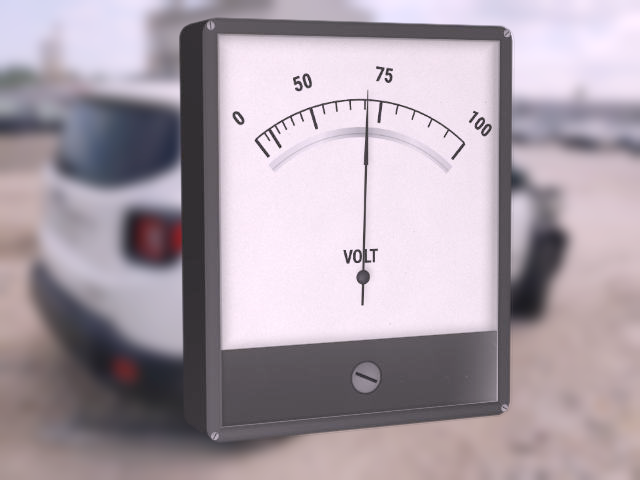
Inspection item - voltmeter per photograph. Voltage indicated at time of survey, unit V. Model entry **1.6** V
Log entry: **70** V
